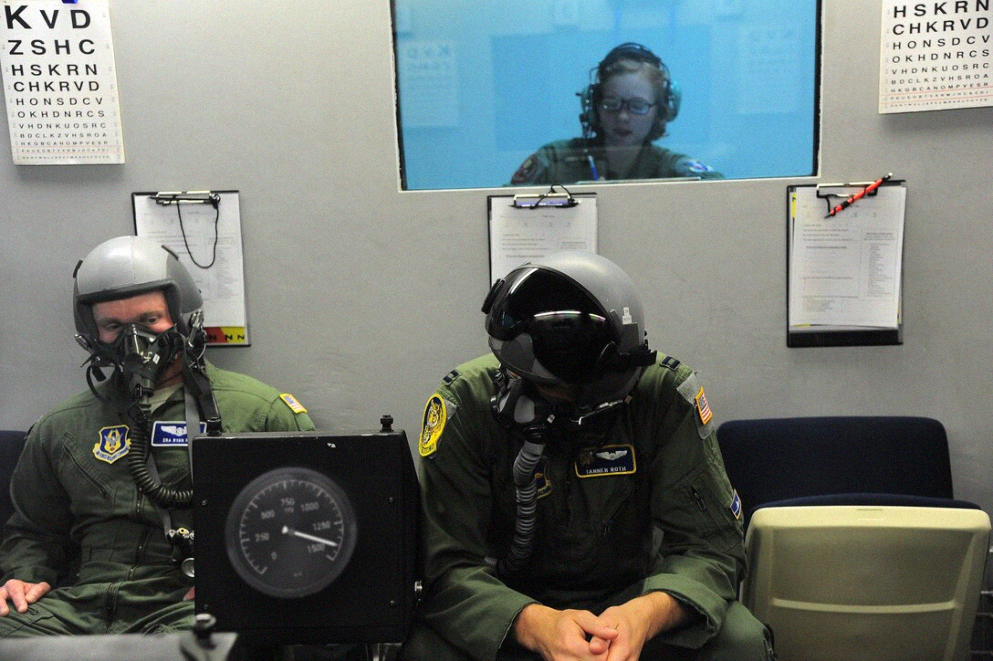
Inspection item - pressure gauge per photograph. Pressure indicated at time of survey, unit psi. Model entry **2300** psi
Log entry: **1400** psi
